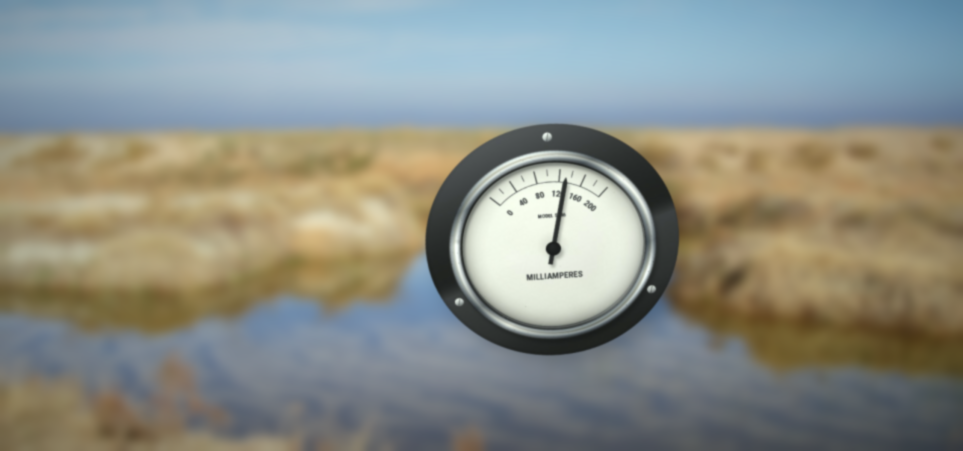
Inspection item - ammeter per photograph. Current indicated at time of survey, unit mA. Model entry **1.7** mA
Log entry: **130** mA
